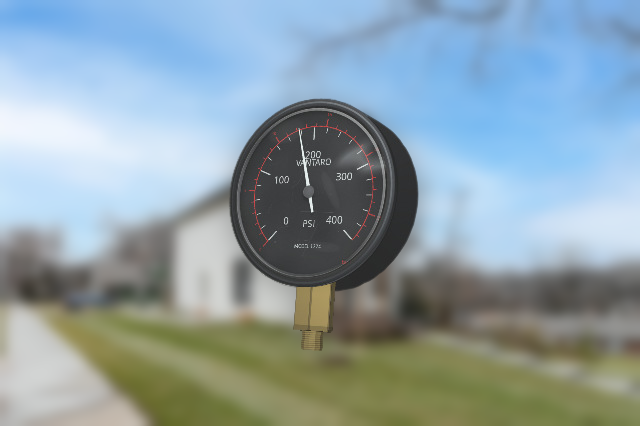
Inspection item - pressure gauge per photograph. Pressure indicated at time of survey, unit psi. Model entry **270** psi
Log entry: **180** psi
